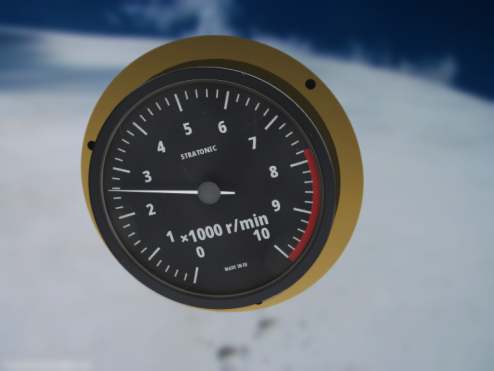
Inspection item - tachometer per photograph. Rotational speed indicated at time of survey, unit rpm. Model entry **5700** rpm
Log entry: **2600** rpm
